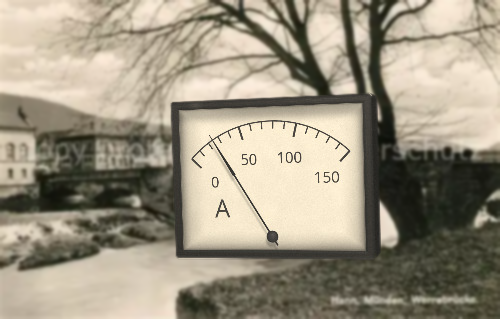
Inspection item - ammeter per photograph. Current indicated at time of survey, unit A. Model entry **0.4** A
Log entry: **25** A
